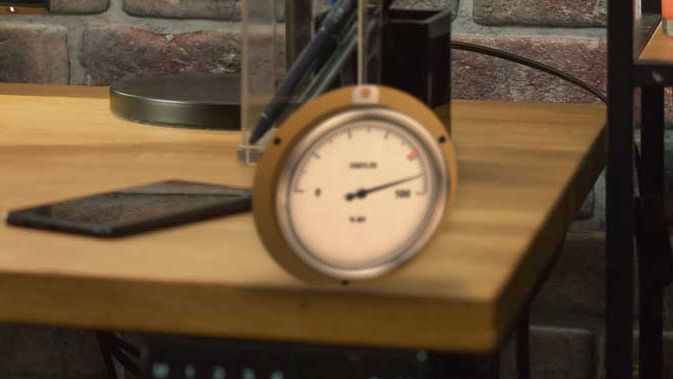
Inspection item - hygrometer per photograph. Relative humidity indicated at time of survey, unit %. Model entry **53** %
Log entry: **90** %
